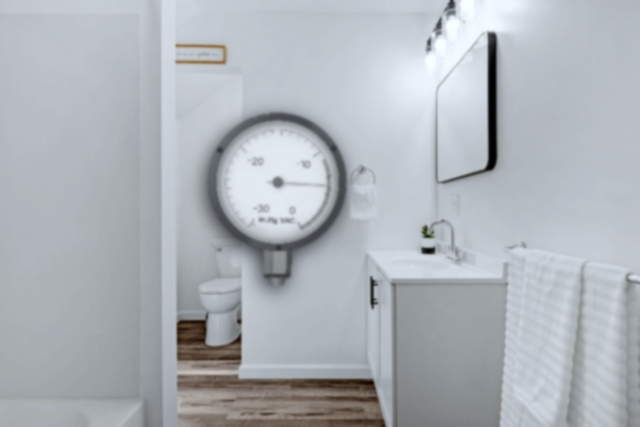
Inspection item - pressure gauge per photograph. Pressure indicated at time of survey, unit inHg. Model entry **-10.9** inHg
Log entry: **-6** inHg
